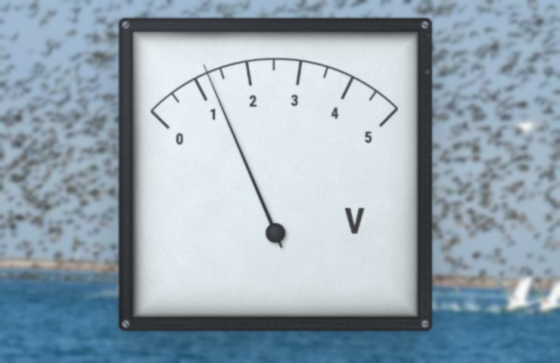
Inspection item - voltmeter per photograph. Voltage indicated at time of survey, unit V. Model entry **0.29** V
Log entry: **1.25** V
